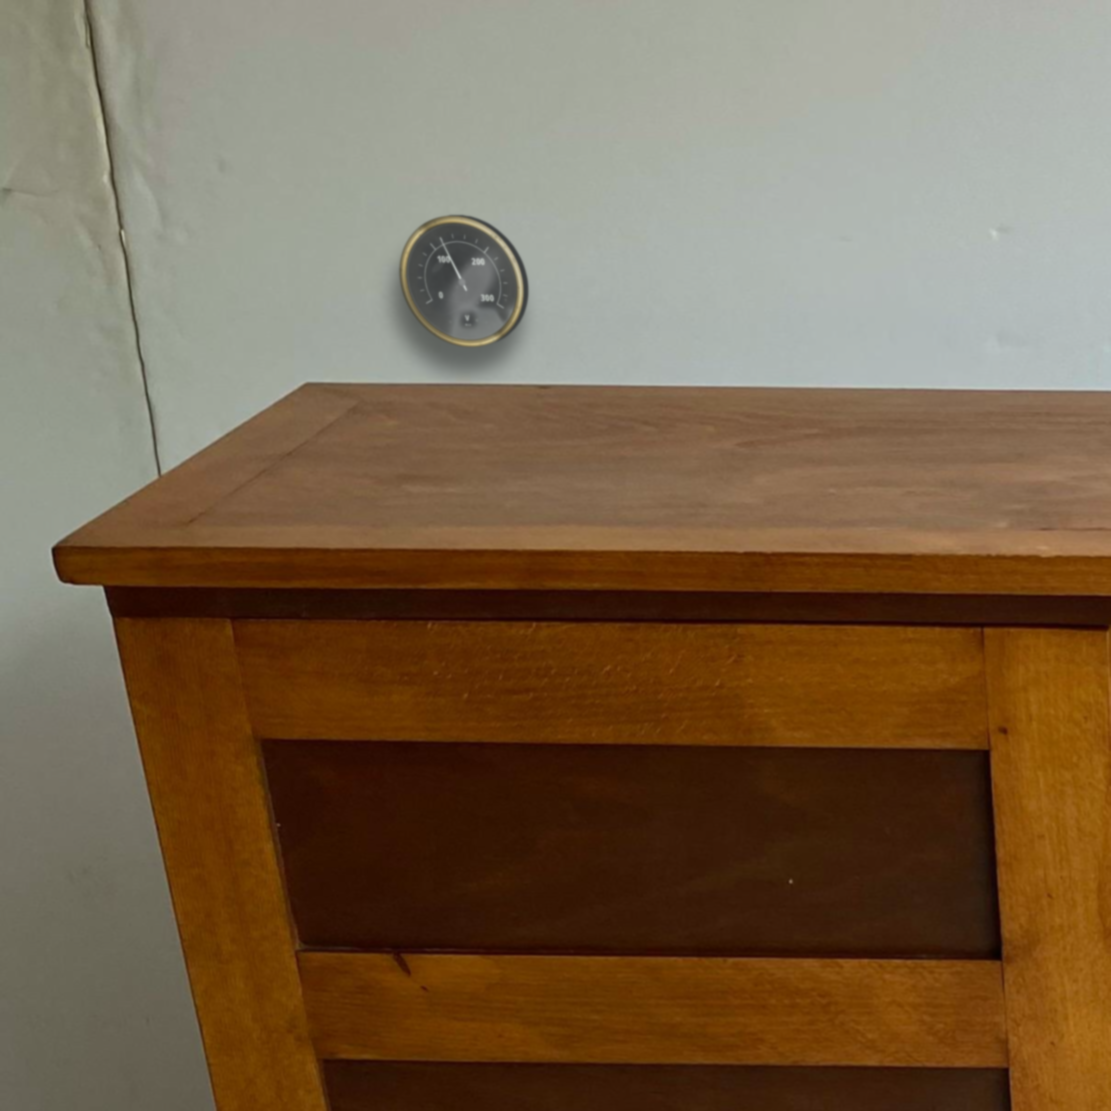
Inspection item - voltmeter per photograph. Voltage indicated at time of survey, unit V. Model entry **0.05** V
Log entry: **120** V
